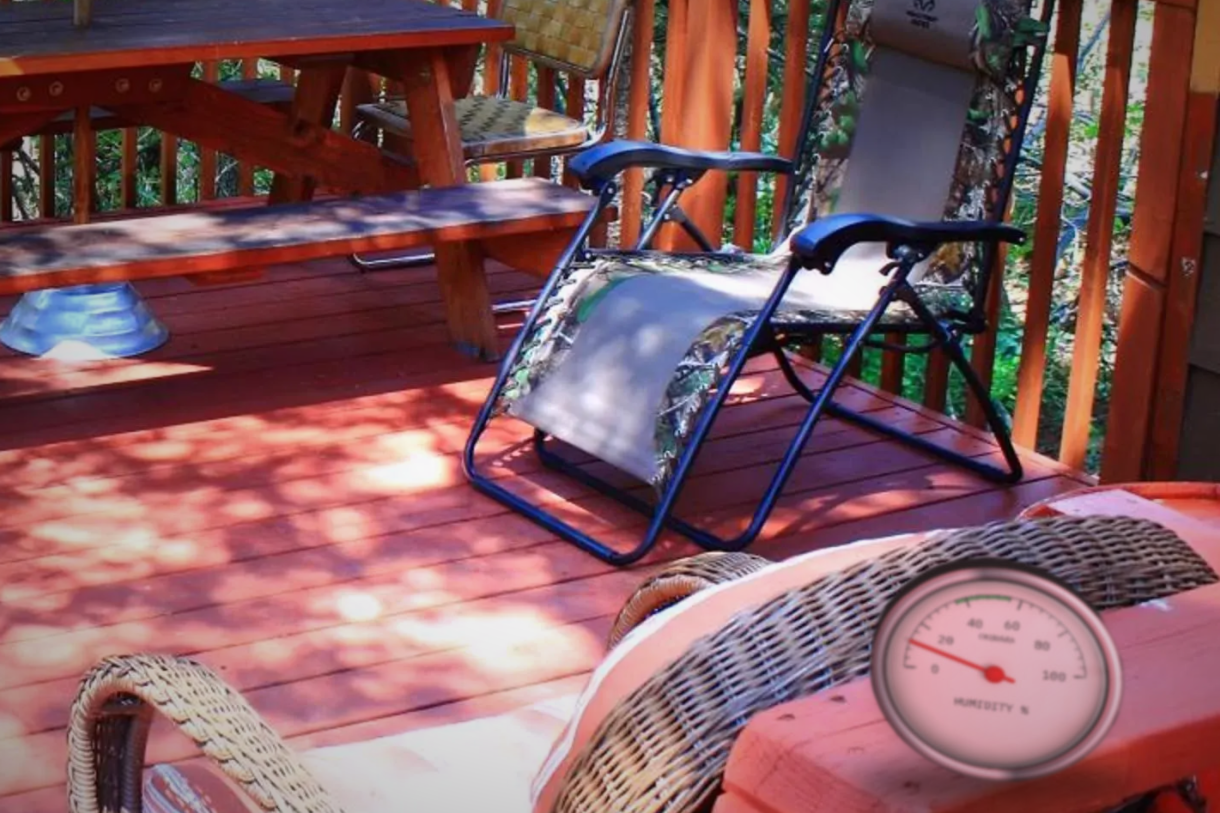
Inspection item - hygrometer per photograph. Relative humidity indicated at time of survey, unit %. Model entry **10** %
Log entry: **12** %
